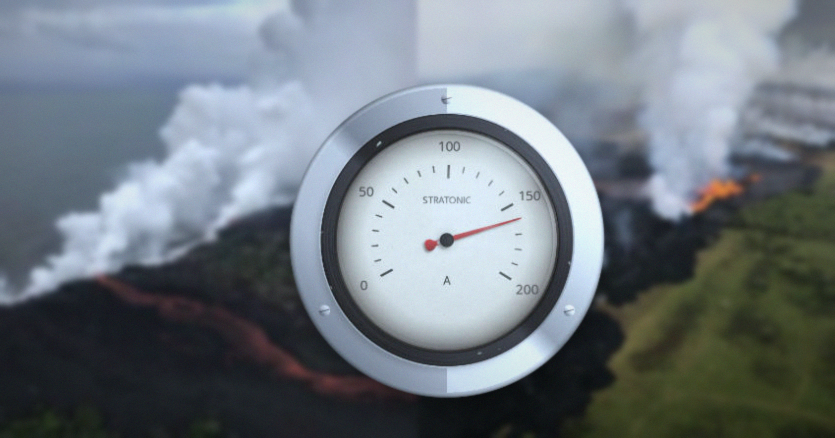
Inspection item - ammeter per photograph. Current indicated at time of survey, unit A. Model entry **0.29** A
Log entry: **160** A
